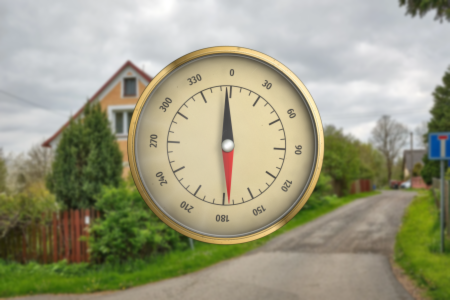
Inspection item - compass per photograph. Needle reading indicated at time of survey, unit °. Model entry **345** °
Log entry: **175** °
